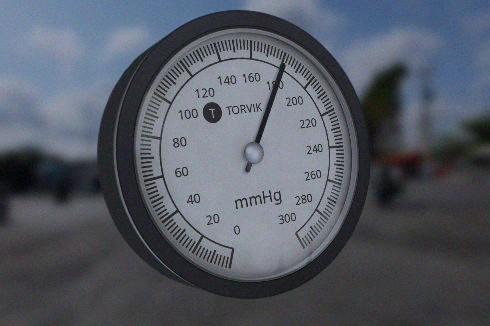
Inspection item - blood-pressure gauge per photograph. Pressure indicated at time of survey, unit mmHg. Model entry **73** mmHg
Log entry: **180** mmHg
